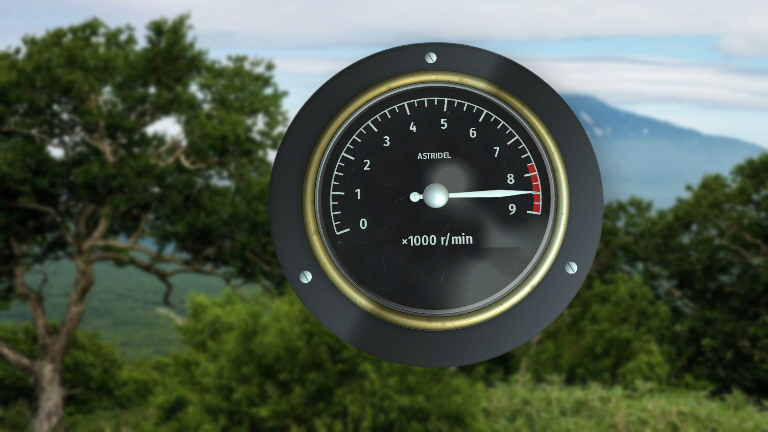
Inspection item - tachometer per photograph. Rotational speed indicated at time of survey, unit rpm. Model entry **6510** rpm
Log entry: **8500** rpm
